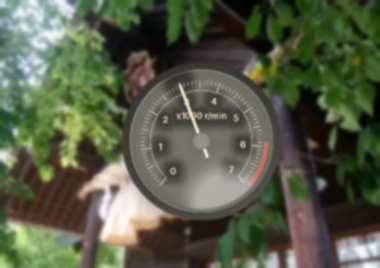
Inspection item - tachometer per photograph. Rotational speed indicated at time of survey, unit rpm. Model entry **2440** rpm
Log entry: **3000** rpm
